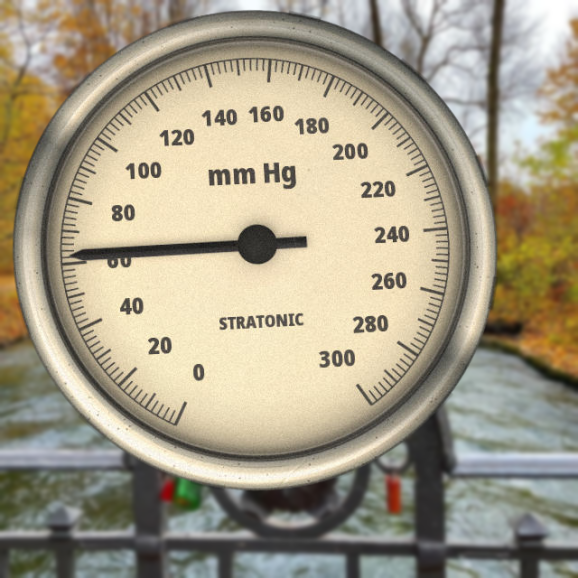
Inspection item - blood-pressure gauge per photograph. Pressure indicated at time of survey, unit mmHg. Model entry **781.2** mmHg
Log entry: **62** mmHg
